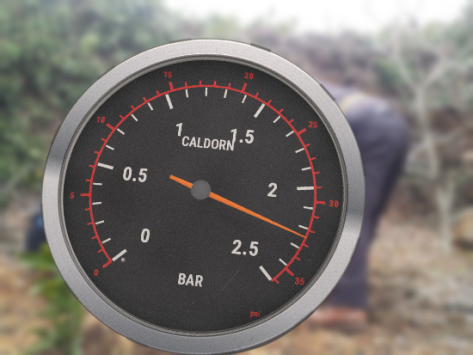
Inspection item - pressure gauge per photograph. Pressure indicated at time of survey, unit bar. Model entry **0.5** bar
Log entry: **2.25** bar
